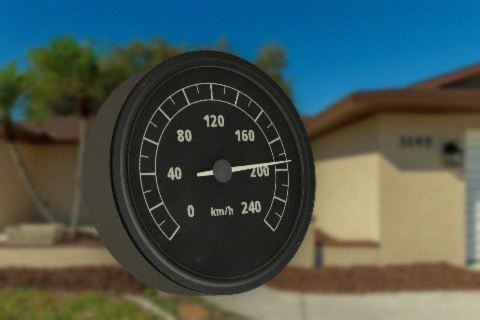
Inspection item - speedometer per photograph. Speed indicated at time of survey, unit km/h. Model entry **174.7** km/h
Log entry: **195** km/h
